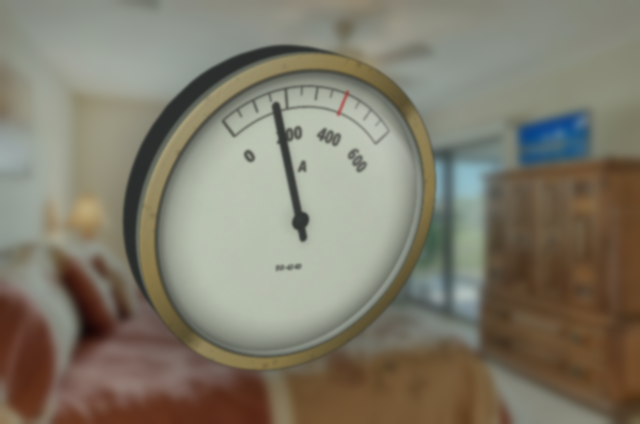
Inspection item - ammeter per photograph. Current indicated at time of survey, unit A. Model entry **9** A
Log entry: **150** A
